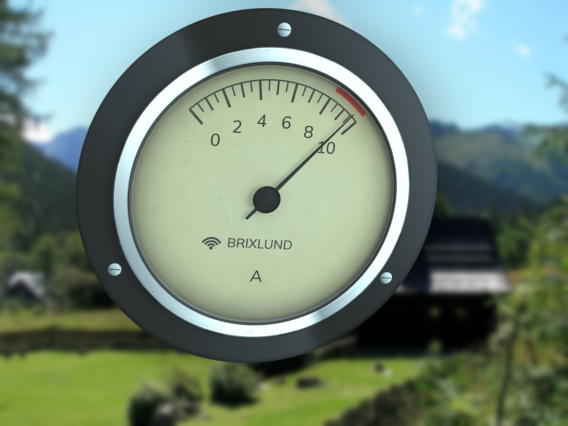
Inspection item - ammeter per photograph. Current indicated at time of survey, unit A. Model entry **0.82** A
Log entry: **9.5** A
